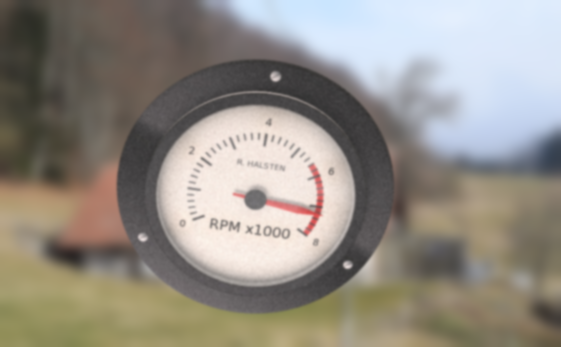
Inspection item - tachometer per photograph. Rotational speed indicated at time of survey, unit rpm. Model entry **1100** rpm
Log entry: **7200** rpm
